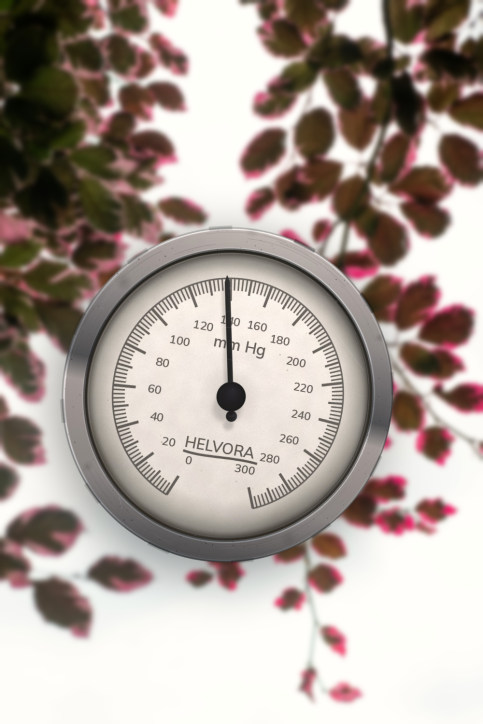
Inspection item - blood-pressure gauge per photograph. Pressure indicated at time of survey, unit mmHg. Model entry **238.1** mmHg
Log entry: **138** mmHg
